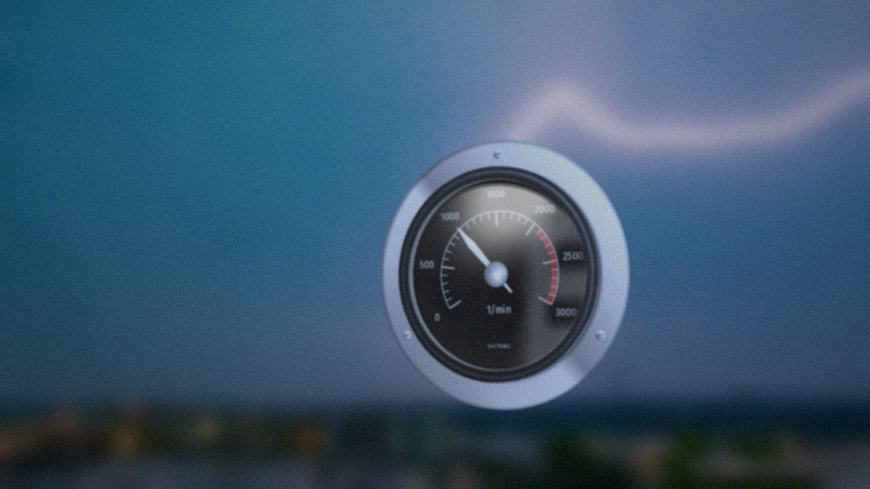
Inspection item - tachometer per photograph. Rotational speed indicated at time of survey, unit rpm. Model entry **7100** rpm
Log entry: **1000** rpm
